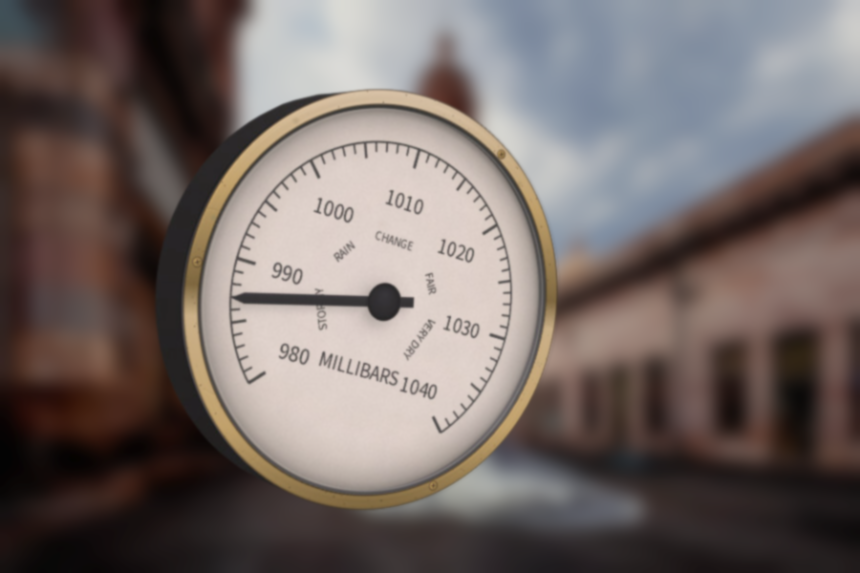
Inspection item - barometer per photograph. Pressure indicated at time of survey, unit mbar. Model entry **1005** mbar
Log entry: **987** mbar
